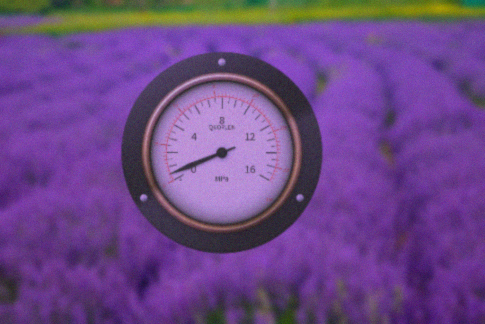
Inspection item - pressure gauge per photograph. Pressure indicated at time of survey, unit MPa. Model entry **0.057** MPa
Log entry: **0.5** MPa
